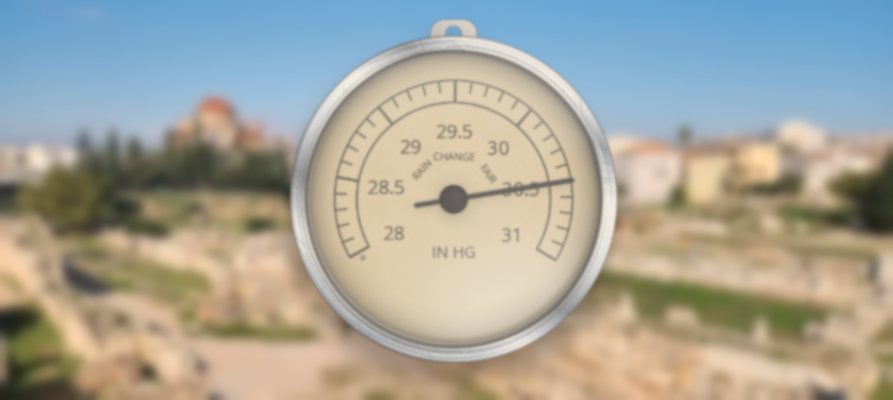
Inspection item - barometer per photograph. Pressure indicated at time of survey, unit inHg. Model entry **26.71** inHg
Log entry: **30.5** inHg
